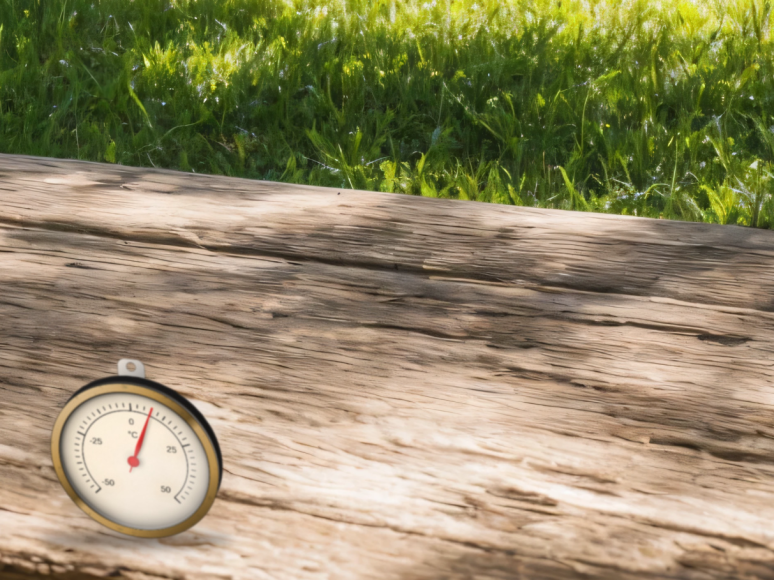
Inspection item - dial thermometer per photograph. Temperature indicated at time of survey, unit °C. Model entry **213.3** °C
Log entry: **7.5** °C
